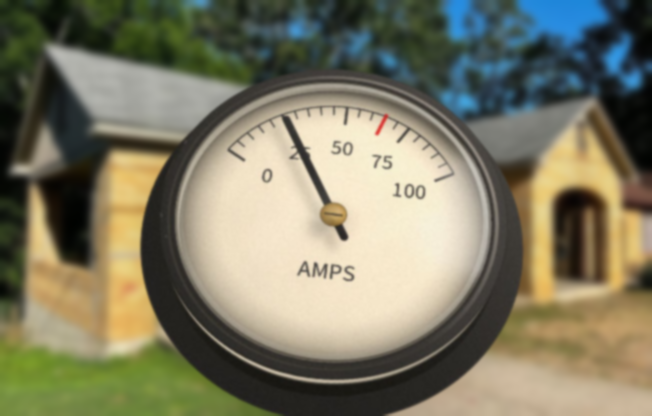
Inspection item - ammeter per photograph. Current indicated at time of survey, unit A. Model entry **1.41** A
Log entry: **25** A
